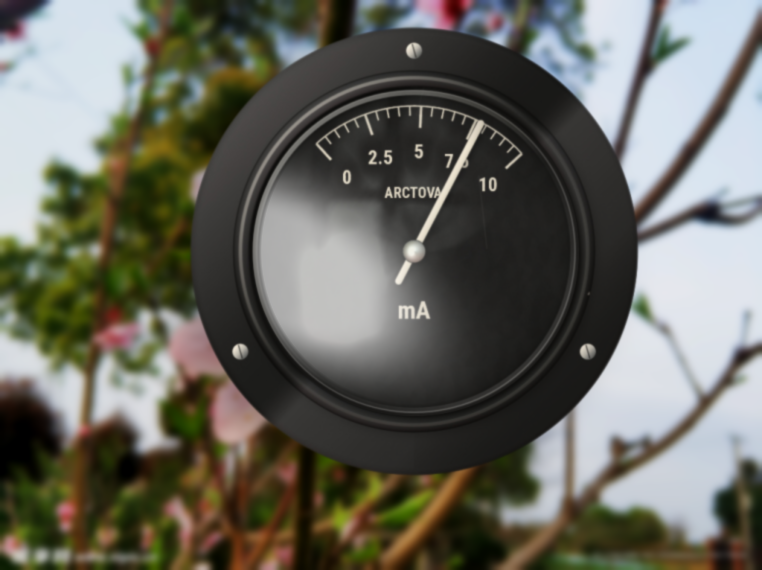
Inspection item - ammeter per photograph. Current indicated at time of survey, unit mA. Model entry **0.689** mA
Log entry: **7.75** mA
